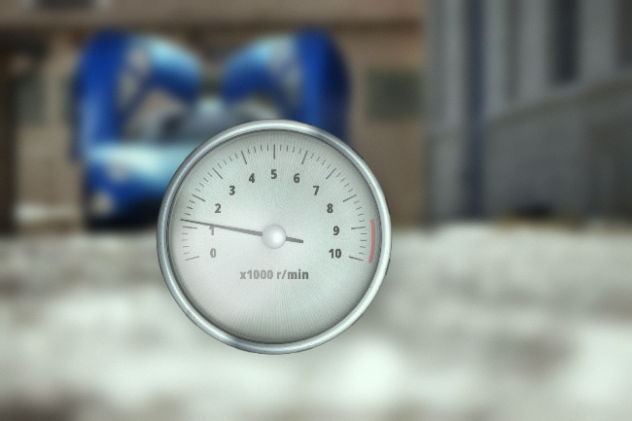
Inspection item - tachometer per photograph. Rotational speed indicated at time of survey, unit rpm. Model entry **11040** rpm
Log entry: **1200** rpm
